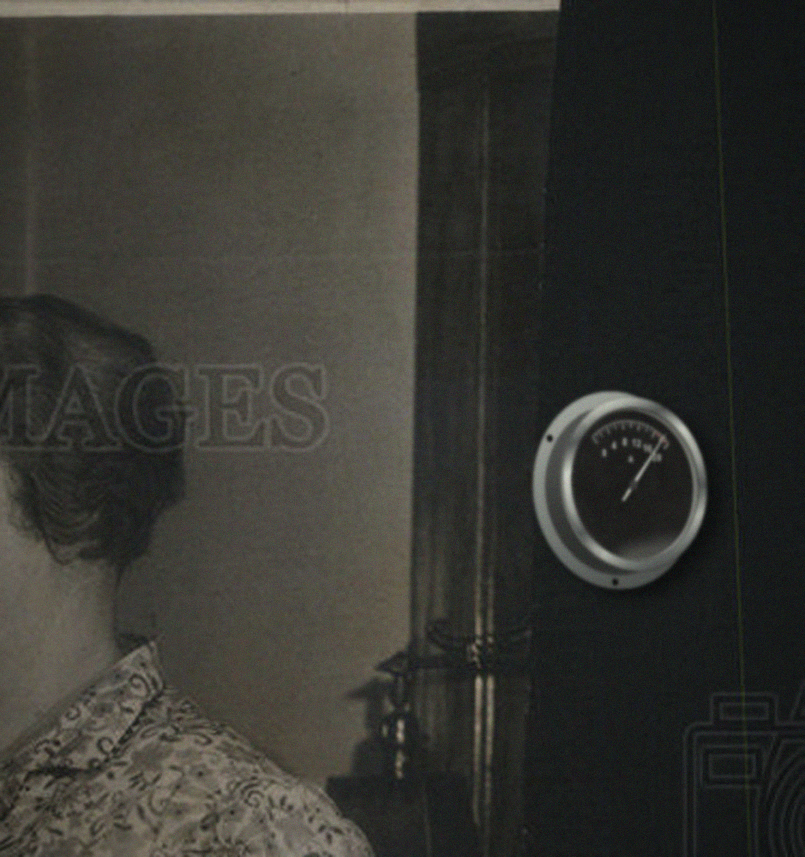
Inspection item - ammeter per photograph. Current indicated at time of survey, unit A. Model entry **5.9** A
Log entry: **18** A
